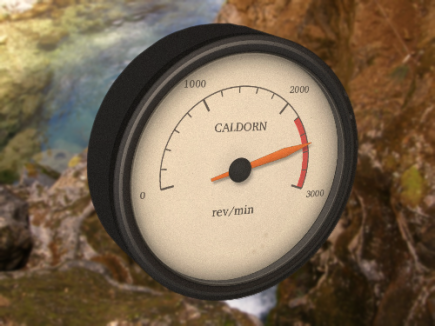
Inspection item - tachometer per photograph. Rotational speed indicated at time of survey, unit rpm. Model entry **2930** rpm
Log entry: **2500** rpm
